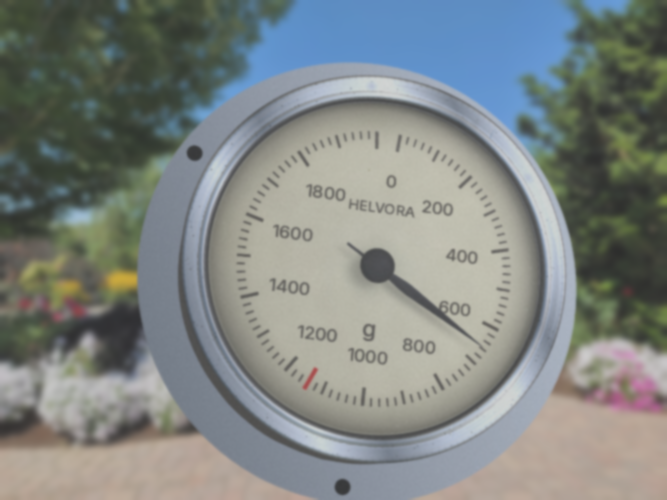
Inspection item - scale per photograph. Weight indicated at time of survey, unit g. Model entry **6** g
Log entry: **660** g
